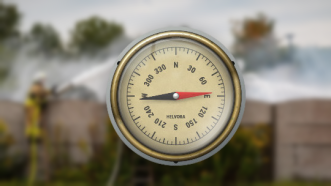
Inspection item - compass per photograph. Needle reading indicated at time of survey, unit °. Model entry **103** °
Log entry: **85** °
